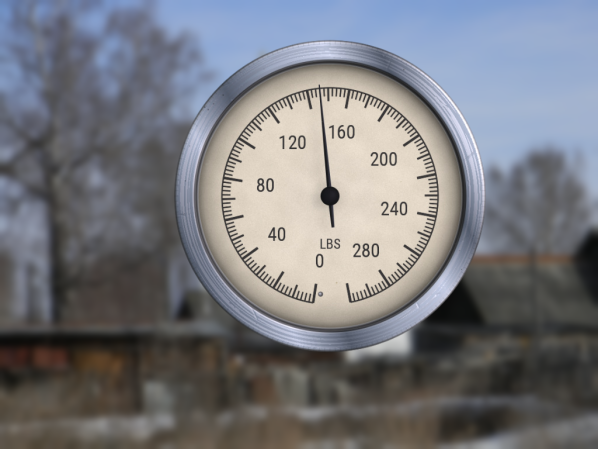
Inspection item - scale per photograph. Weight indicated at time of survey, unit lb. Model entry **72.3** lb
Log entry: **146** lb
